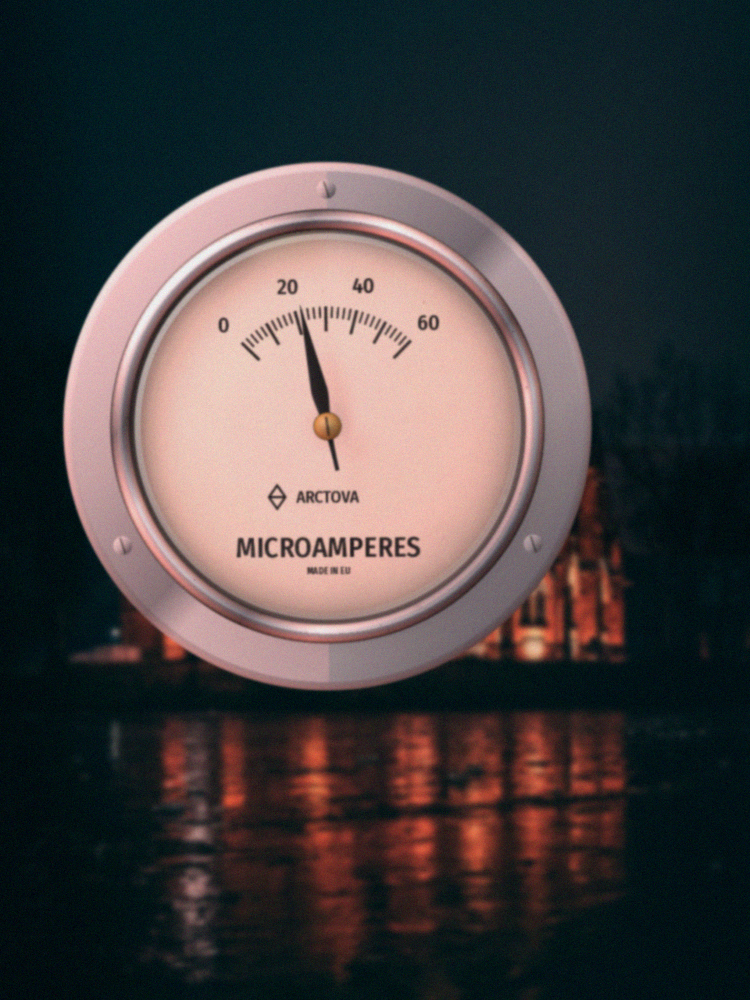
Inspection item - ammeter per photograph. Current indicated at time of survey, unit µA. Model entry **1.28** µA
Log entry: **22** µA
